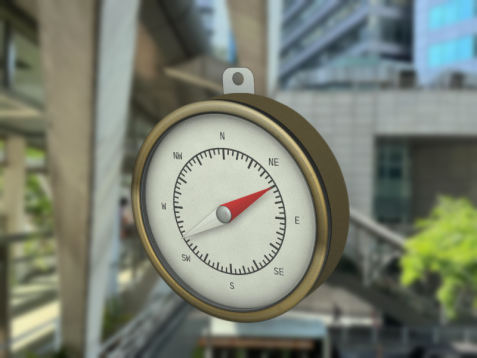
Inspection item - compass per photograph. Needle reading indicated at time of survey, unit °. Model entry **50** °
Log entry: **60** °
